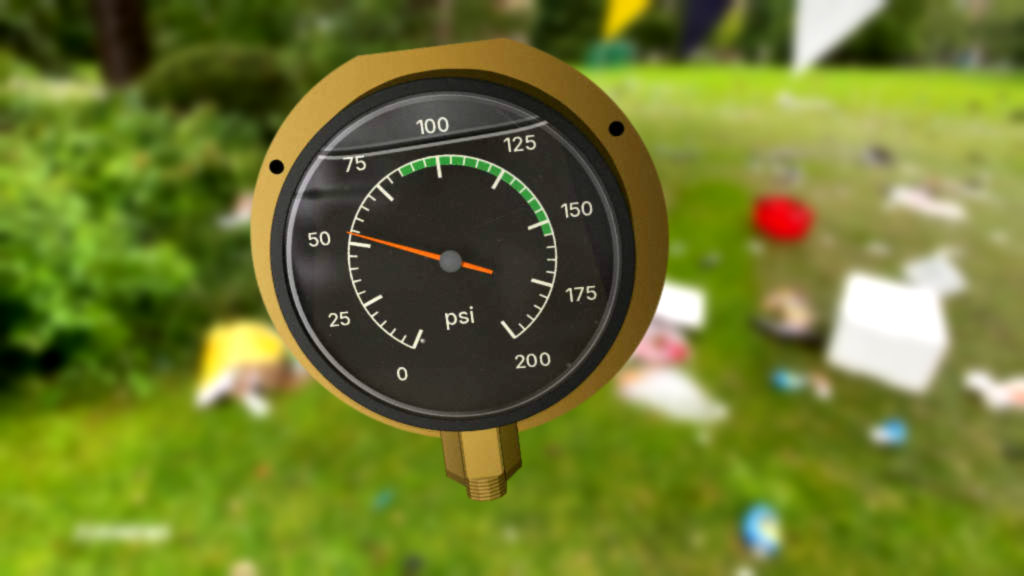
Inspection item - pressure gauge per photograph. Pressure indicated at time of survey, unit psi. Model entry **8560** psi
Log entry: **55** psi
